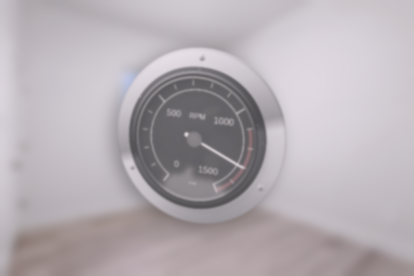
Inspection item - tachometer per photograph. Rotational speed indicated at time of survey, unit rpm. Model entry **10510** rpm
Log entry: **1300** rpm
